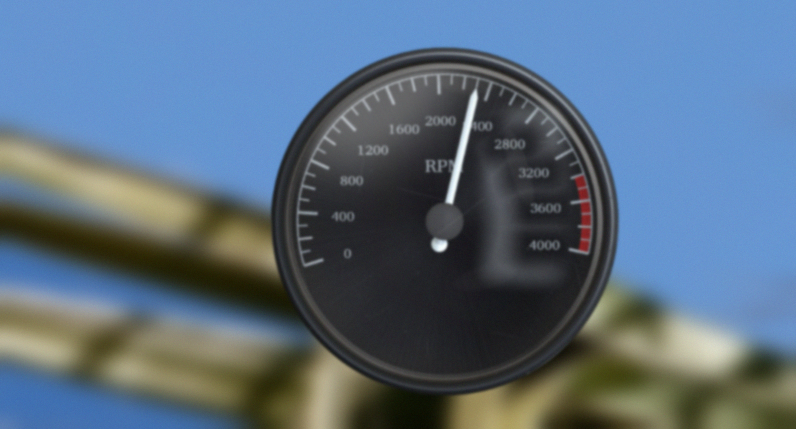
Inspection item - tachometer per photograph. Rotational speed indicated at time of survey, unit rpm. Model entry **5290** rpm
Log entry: **2300** rpm
